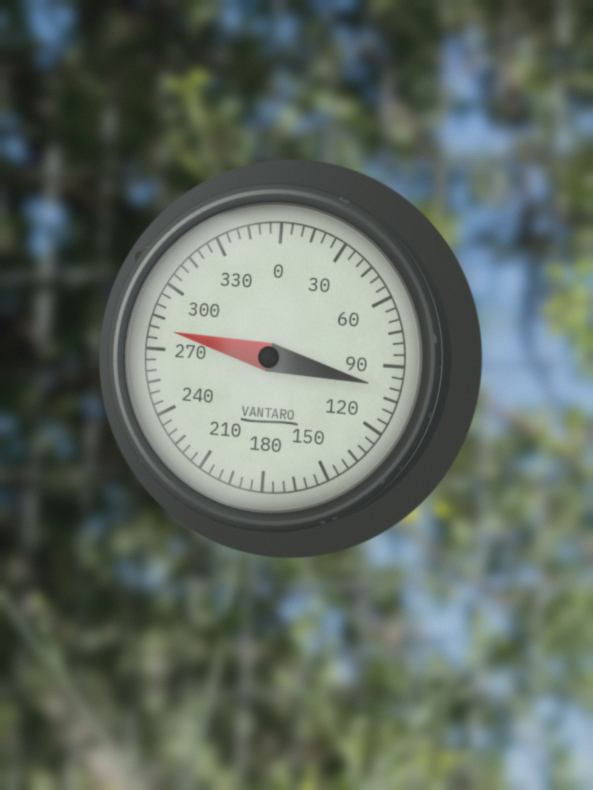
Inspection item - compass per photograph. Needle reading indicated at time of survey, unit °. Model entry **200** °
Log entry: **280** °
